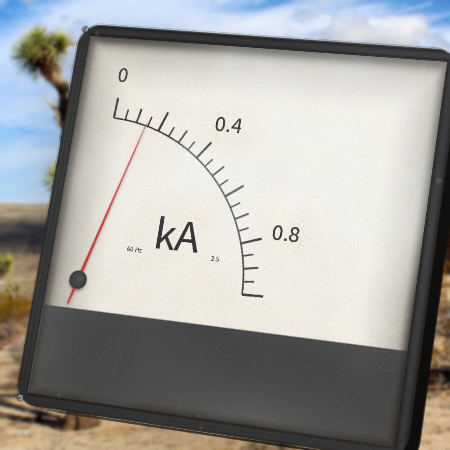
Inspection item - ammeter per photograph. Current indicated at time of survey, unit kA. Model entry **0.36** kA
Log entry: **0.15** kA
